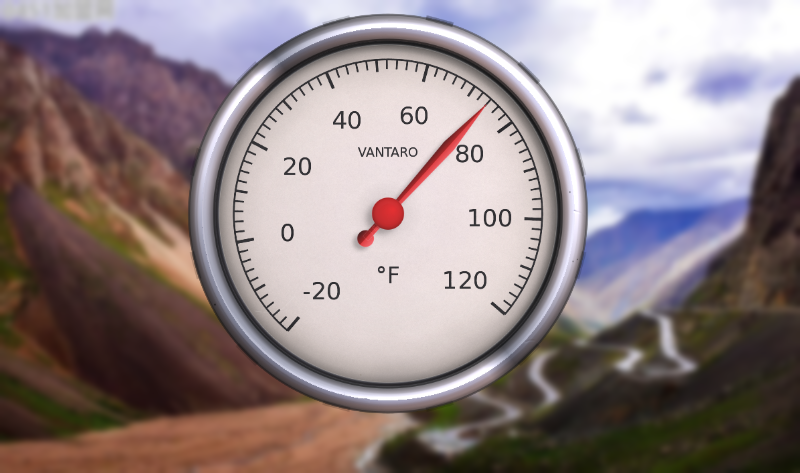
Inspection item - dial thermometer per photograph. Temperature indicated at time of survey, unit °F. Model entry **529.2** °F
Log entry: **74** °F
